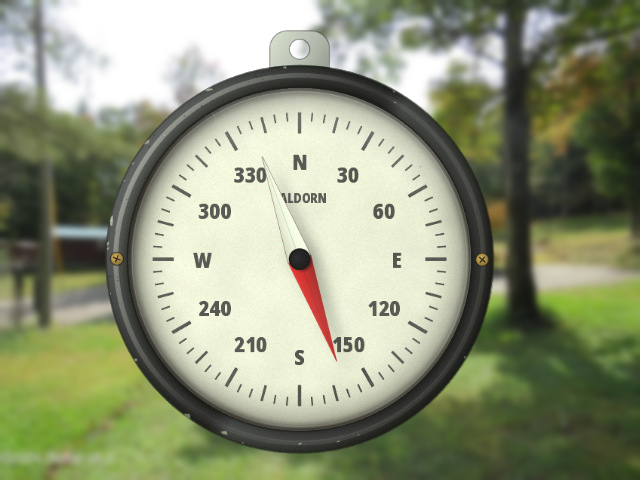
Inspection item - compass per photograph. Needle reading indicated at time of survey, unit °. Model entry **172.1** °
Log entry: **160** °
